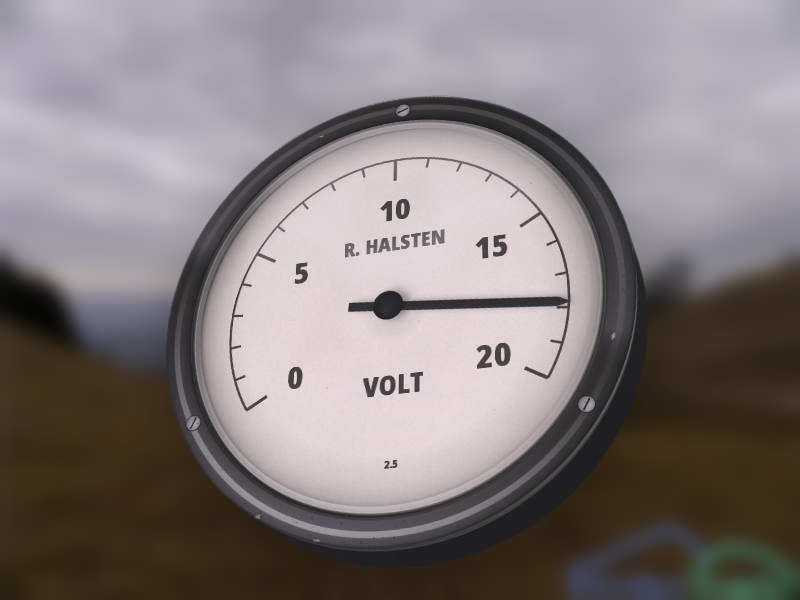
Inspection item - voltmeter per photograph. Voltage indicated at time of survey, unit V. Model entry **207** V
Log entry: **18** V
